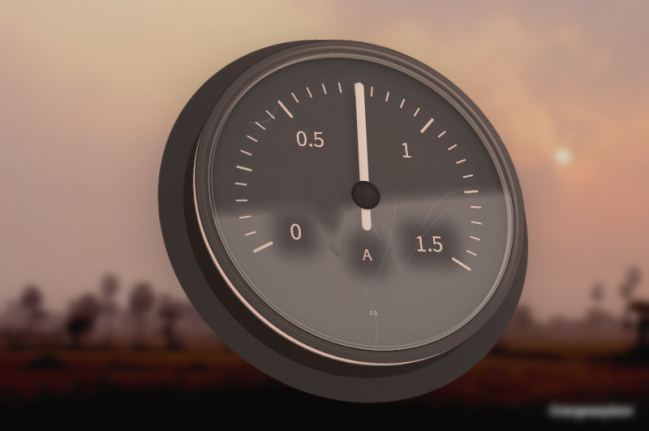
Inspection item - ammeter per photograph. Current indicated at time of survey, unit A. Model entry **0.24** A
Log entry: **0.75** A
